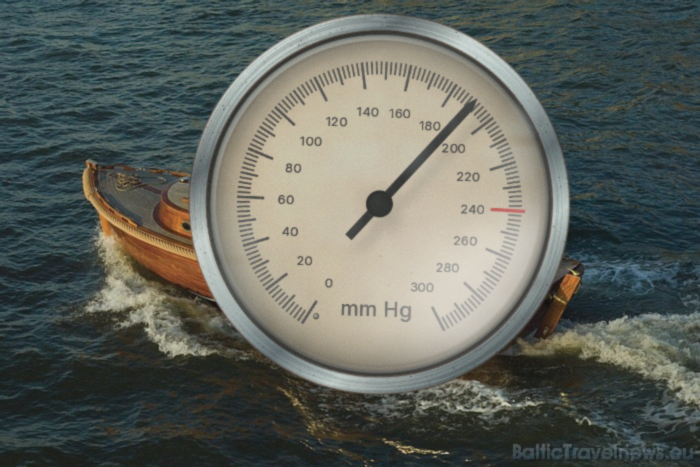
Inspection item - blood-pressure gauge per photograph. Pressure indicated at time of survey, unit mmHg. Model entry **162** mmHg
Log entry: **190** mmHg
